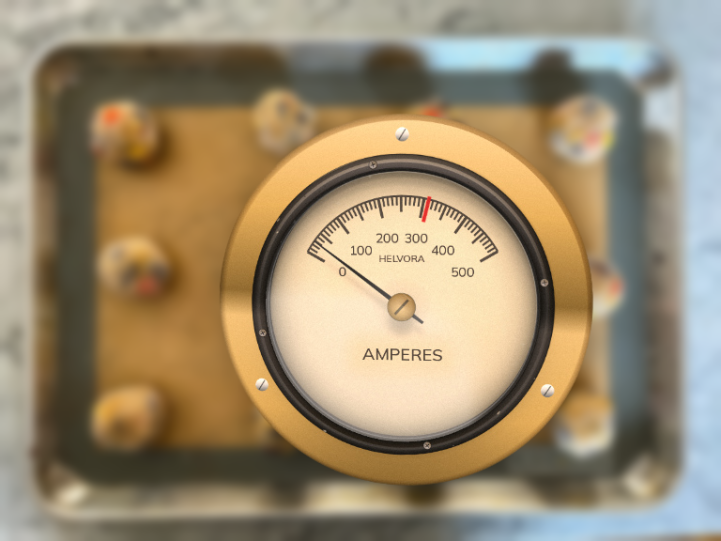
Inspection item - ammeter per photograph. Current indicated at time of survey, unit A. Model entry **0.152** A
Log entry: **30** A
